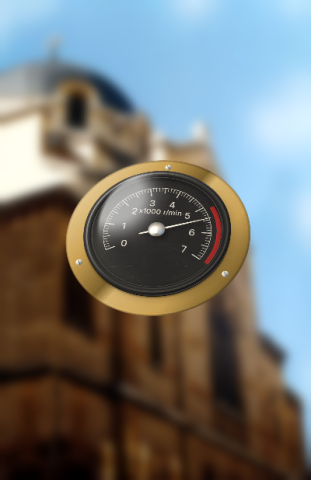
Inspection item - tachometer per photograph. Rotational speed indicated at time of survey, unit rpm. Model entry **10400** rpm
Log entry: **5500** rpm
